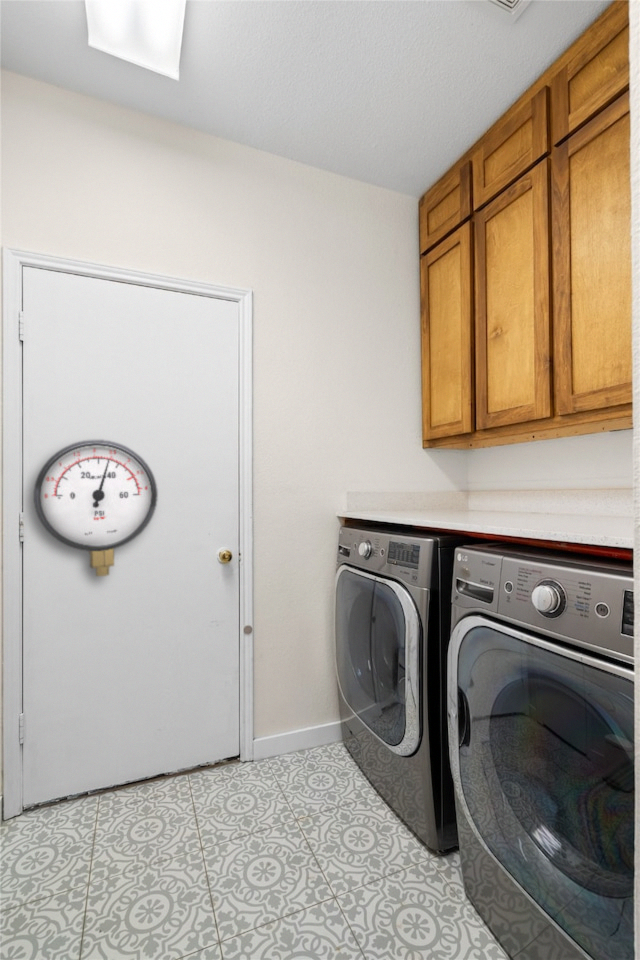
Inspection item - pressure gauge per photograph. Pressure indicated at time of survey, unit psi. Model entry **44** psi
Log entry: **35** psi
